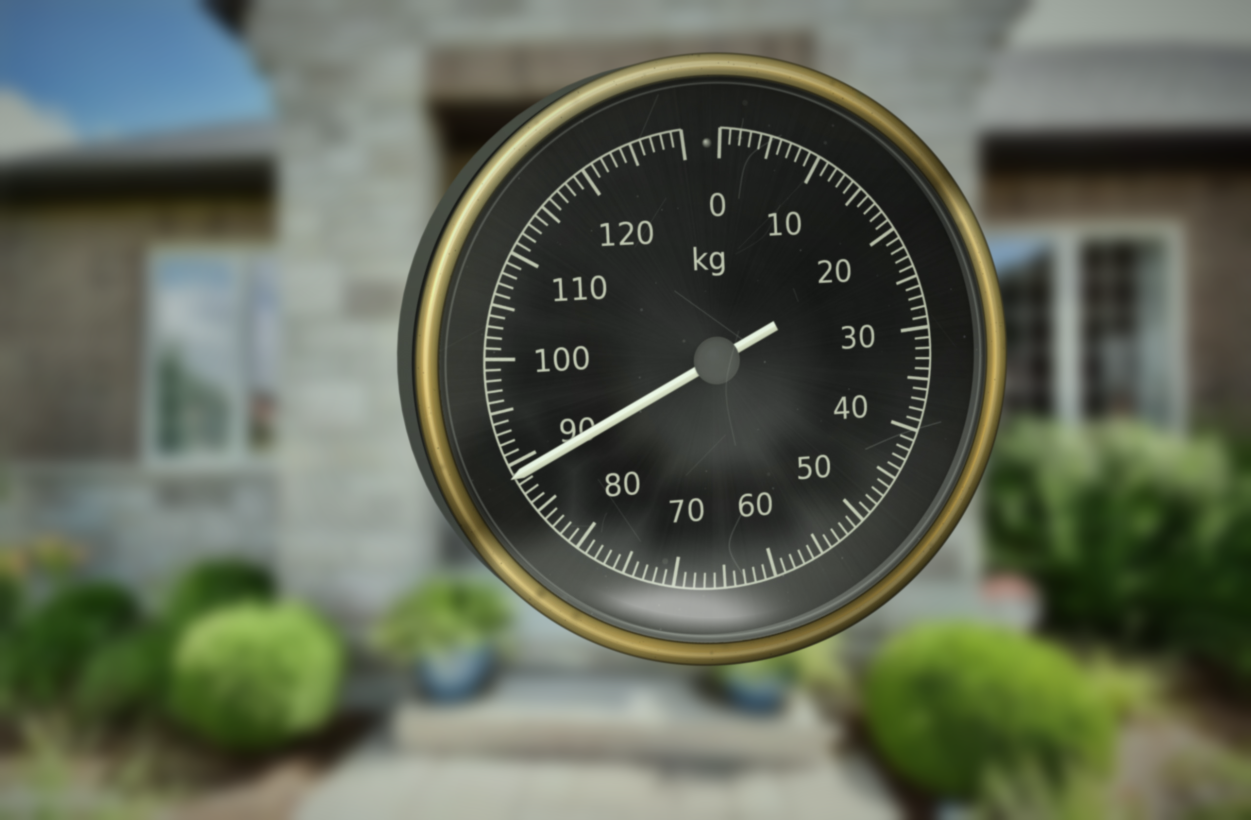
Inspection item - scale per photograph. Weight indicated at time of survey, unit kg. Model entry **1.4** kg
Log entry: **89** kg
